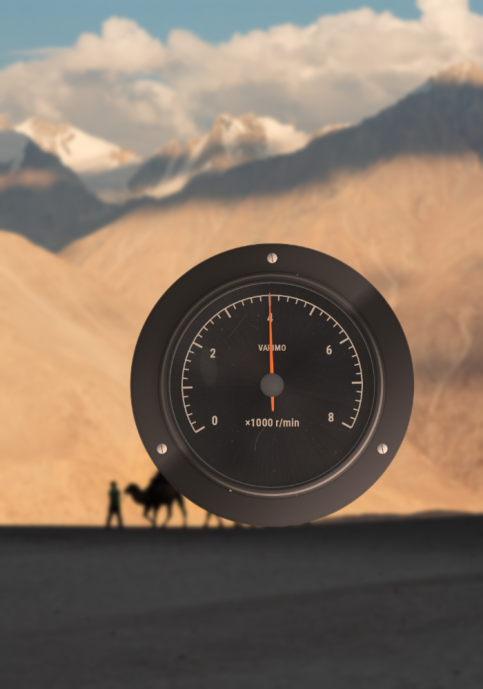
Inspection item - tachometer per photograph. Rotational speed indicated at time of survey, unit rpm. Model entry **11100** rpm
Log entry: **4000** rpm
